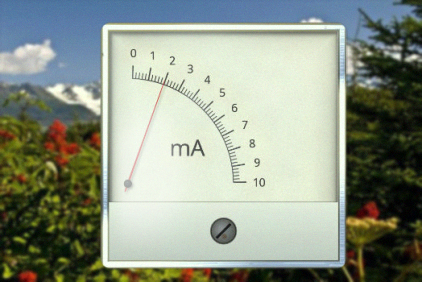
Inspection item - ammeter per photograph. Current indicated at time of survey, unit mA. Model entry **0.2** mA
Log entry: **2** mA
